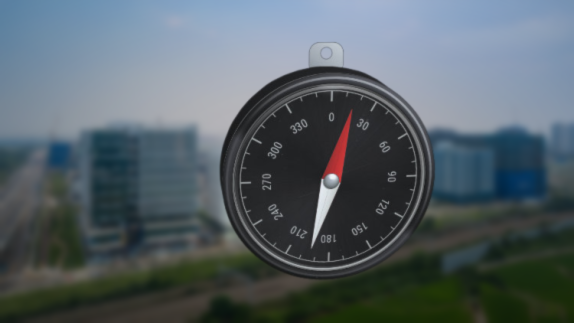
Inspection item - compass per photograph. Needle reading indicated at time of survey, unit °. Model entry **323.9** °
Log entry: **15** °
